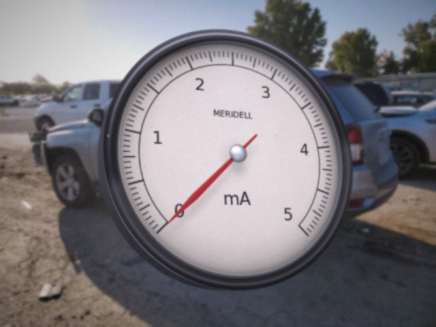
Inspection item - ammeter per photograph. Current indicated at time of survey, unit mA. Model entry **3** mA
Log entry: **0** mA
